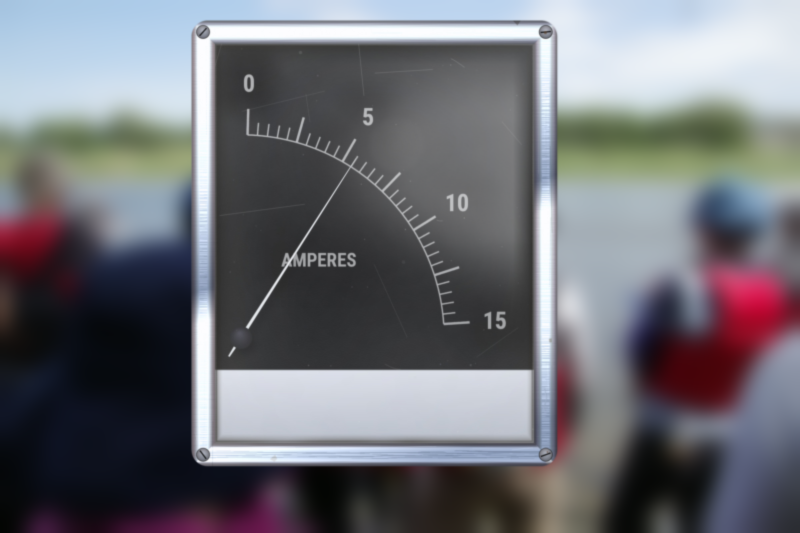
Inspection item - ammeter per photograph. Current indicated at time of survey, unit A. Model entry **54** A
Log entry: **5.5** A
